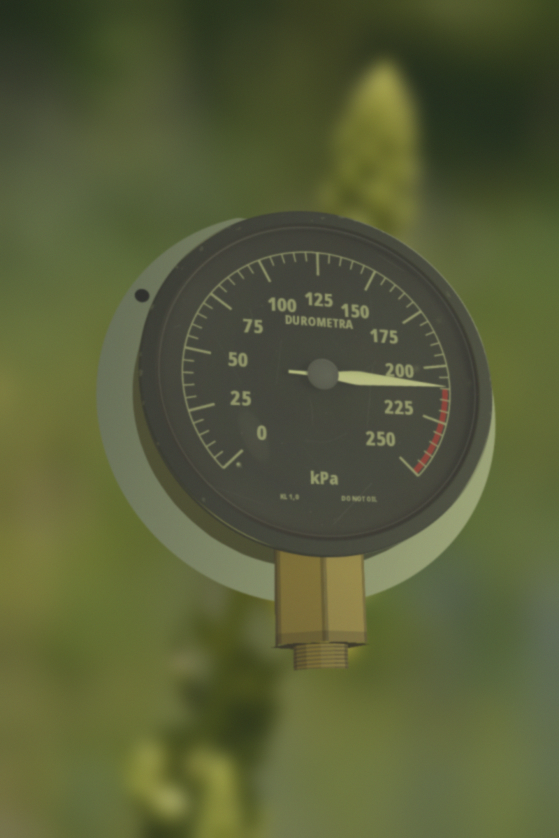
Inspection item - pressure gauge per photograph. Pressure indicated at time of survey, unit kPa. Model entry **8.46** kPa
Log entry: **210** kPa
